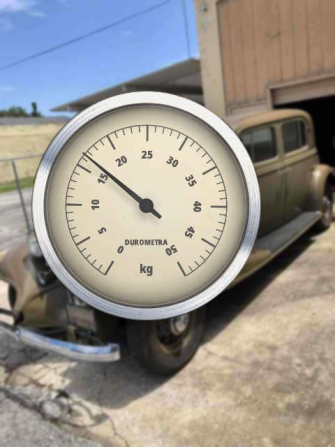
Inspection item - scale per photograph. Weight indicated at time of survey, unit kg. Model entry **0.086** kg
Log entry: **16.5** kg
